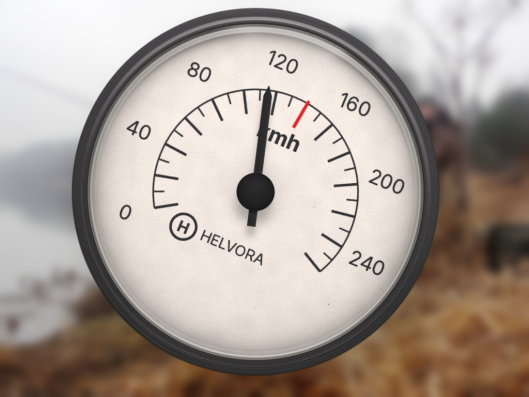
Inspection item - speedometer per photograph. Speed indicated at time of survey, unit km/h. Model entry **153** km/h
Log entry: **115** km/h
